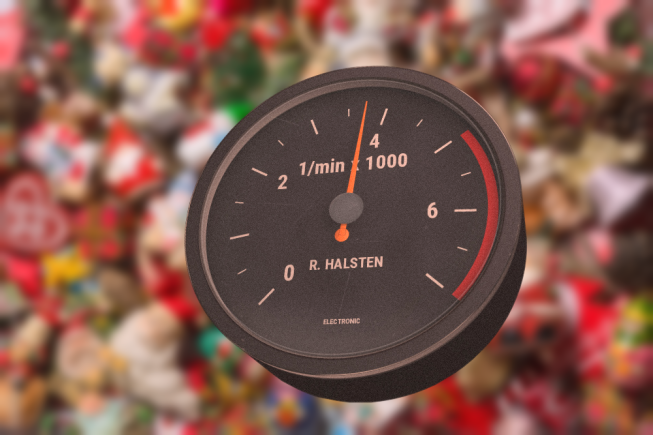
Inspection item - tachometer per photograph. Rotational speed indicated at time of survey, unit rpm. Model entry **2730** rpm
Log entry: **3750** rpm
